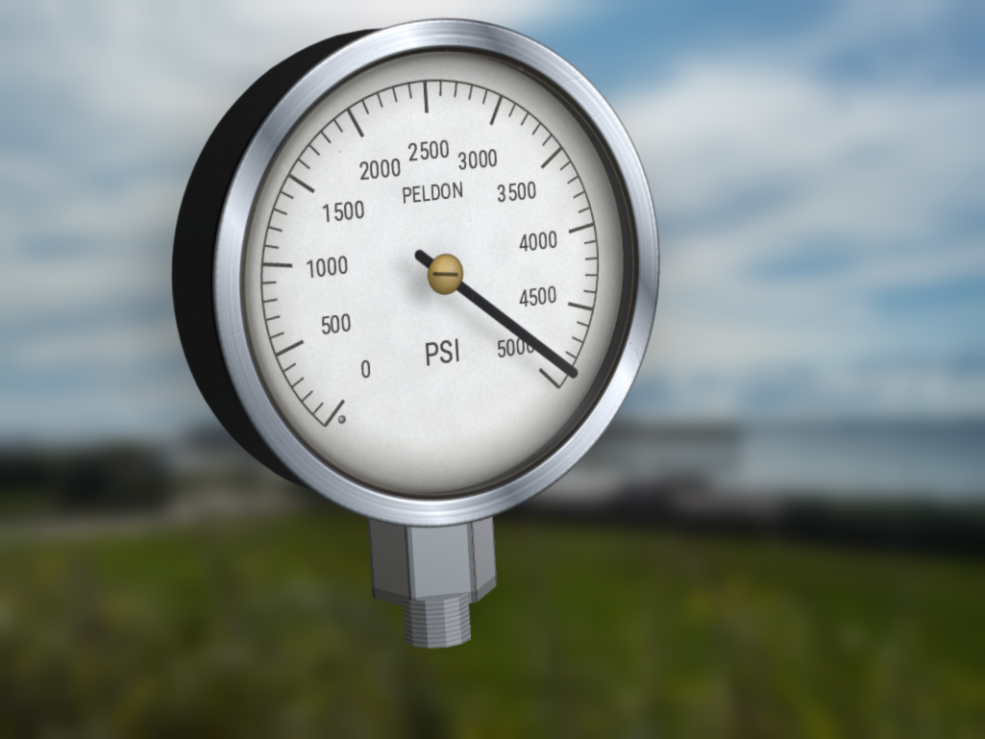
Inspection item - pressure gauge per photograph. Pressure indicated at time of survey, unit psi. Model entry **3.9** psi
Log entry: **4900** psi
